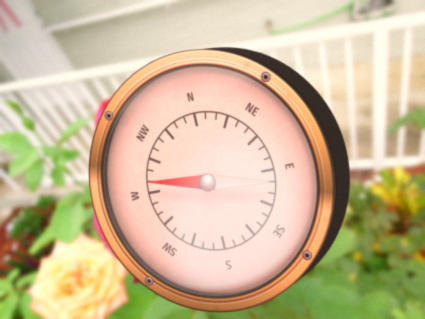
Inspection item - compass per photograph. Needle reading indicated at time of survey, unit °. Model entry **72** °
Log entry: **280** °
